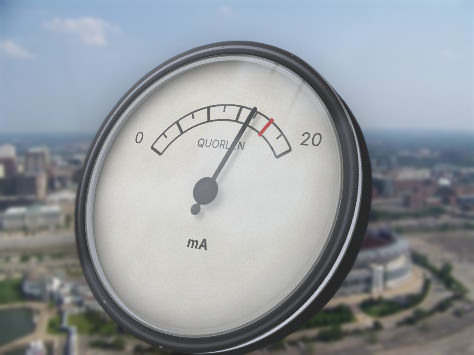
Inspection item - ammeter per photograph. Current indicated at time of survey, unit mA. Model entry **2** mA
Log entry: **14** mA
